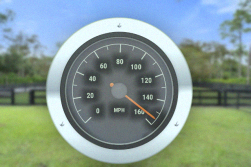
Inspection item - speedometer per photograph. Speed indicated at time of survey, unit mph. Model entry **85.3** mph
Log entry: **155** mph
